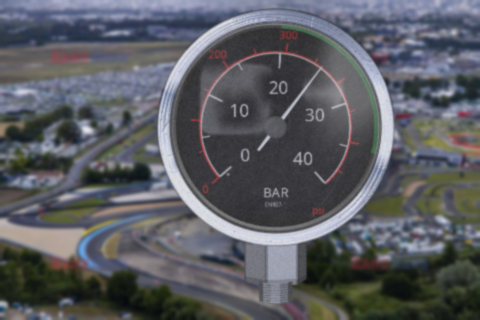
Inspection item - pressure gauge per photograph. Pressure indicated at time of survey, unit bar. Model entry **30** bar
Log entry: **25** bar
